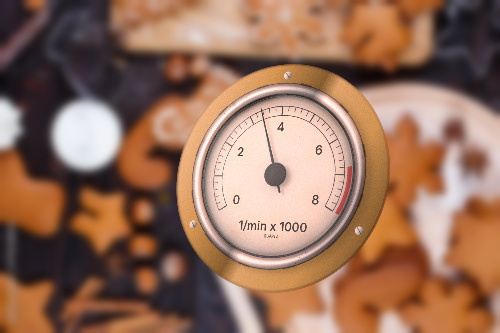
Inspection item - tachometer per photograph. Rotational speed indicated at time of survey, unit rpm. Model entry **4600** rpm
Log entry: **3400** rpm
